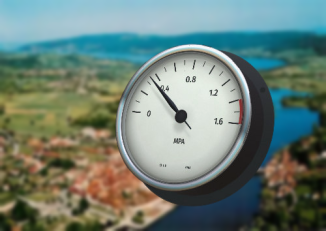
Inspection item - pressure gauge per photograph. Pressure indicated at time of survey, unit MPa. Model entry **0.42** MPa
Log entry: **0.35** MPa
